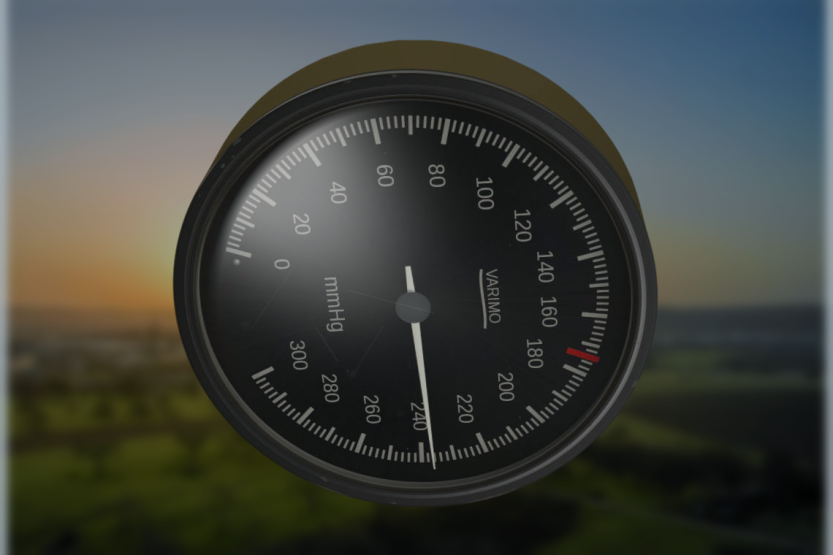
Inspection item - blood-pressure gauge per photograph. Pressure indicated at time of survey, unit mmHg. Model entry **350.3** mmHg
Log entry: **236** mmHg
